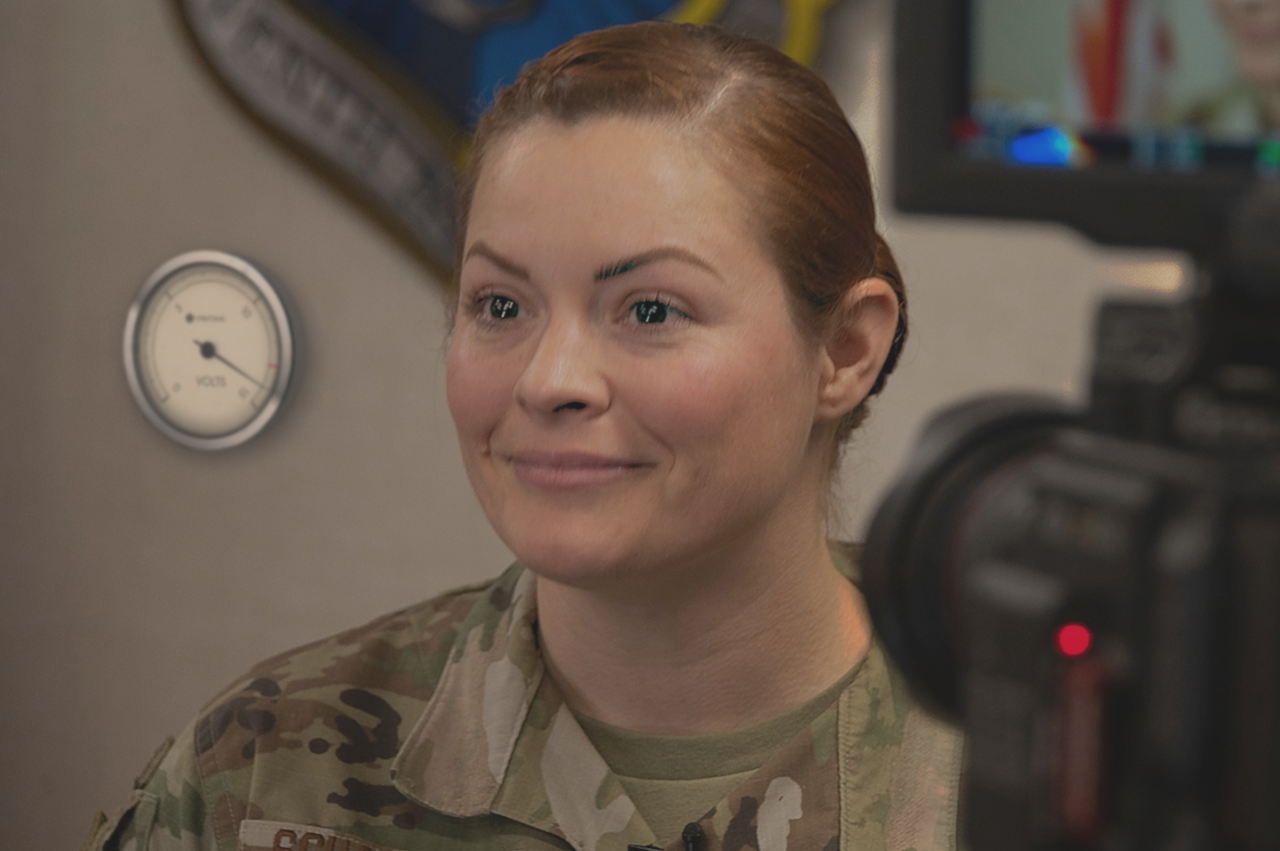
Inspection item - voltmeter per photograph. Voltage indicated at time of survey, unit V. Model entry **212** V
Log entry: **14** V
